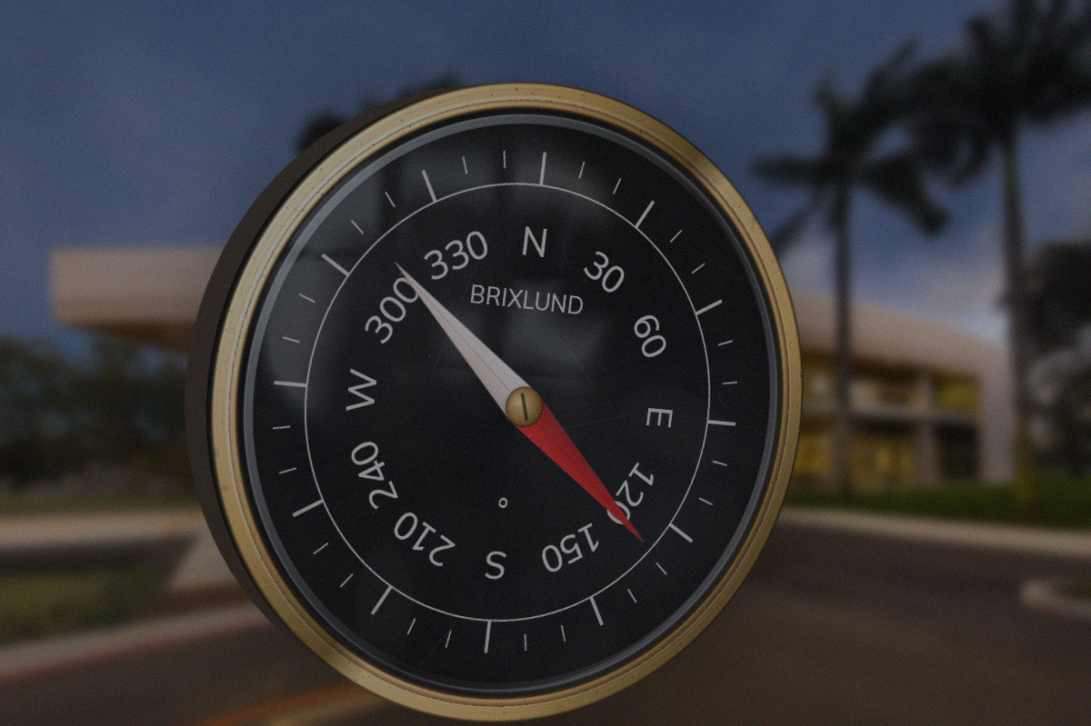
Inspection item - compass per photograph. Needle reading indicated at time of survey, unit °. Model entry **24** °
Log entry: **130** °
